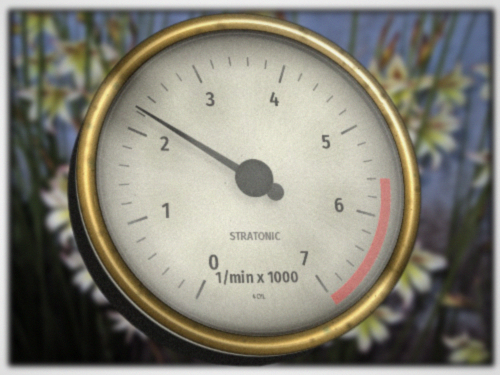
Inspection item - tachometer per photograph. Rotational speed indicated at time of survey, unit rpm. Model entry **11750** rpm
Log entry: **2200** rpm
